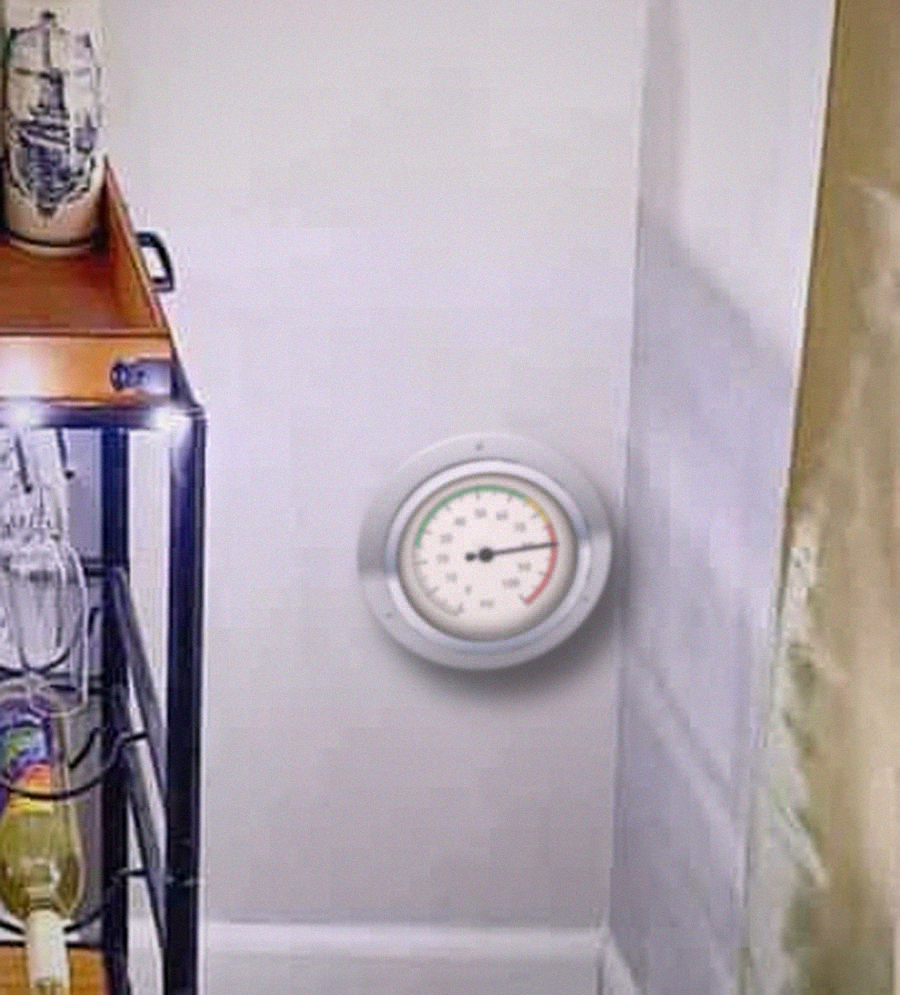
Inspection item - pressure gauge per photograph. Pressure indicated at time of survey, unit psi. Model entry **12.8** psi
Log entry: **80** psi
